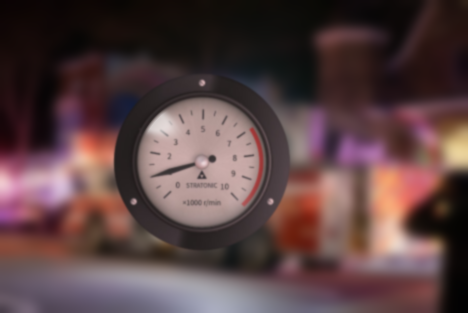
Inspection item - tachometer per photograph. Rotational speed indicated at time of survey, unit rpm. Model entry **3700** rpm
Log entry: **1000** rpm
